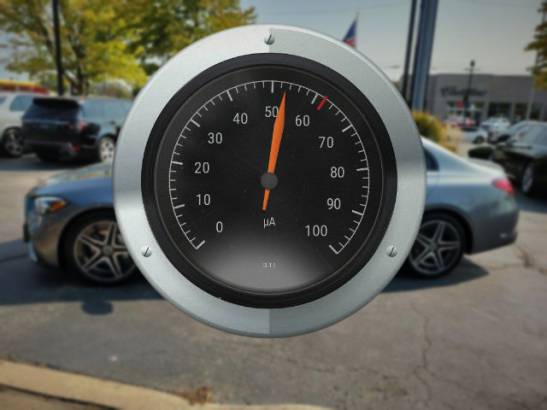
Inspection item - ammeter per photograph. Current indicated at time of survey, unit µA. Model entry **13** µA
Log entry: **53** µA
